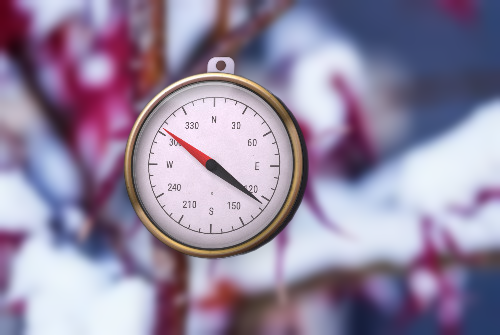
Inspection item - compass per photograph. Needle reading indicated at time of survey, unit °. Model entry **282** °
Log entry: **305** °
